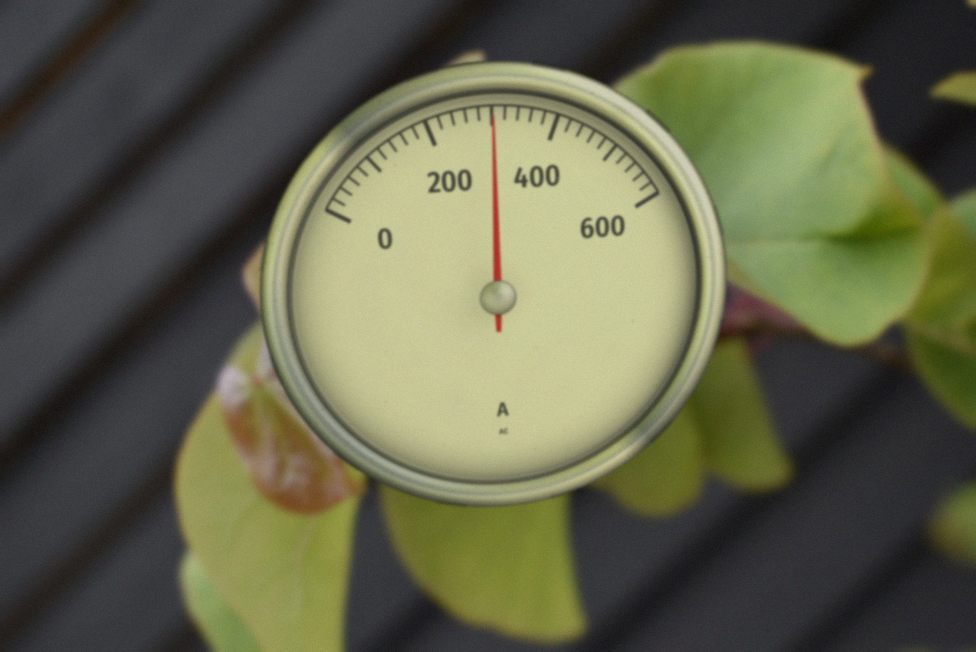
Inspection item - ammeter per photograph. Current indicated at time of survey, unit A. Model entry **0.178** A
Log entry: **300** A
